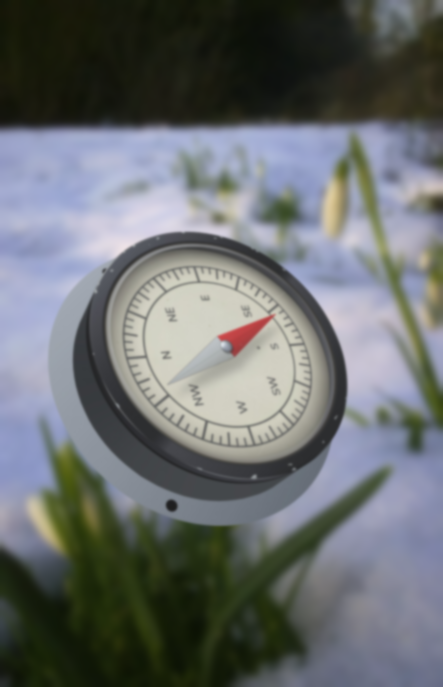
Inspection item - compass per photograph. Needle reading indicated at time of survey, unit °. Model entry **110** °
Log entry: **155** °
